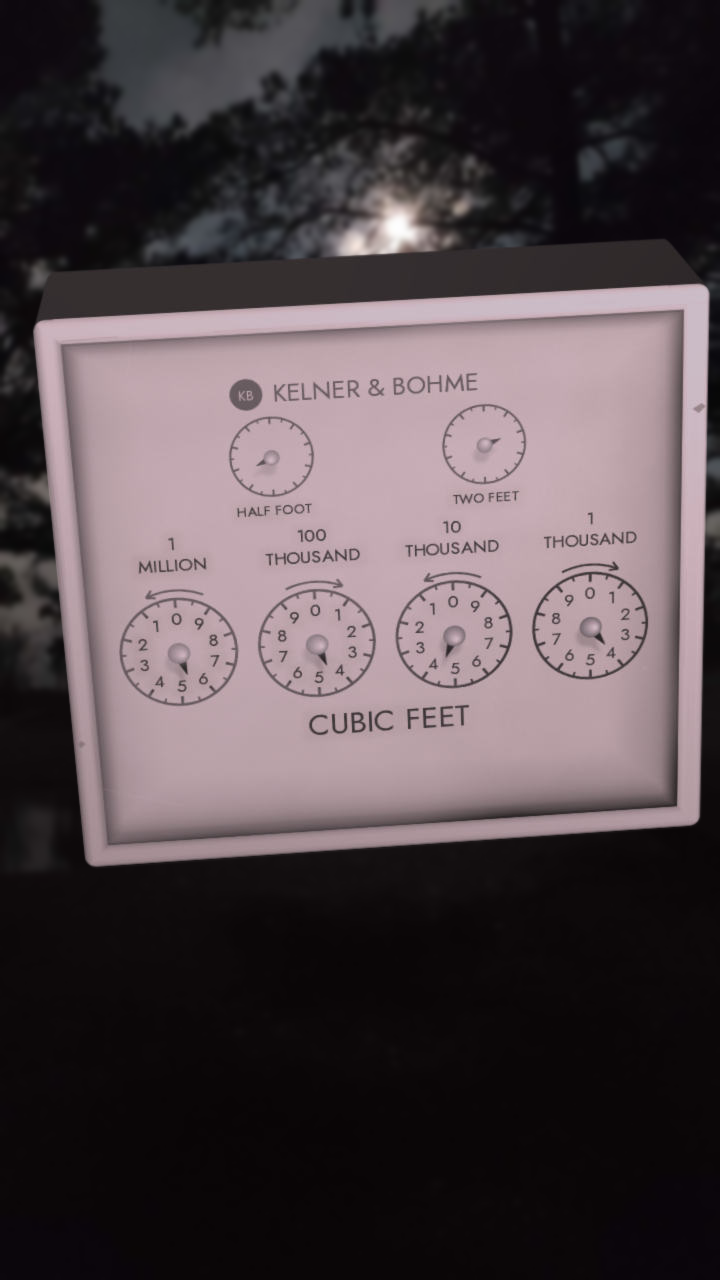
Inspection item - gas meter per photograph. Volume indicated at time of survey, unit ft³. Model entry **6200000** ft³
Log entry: **544400** ft³
